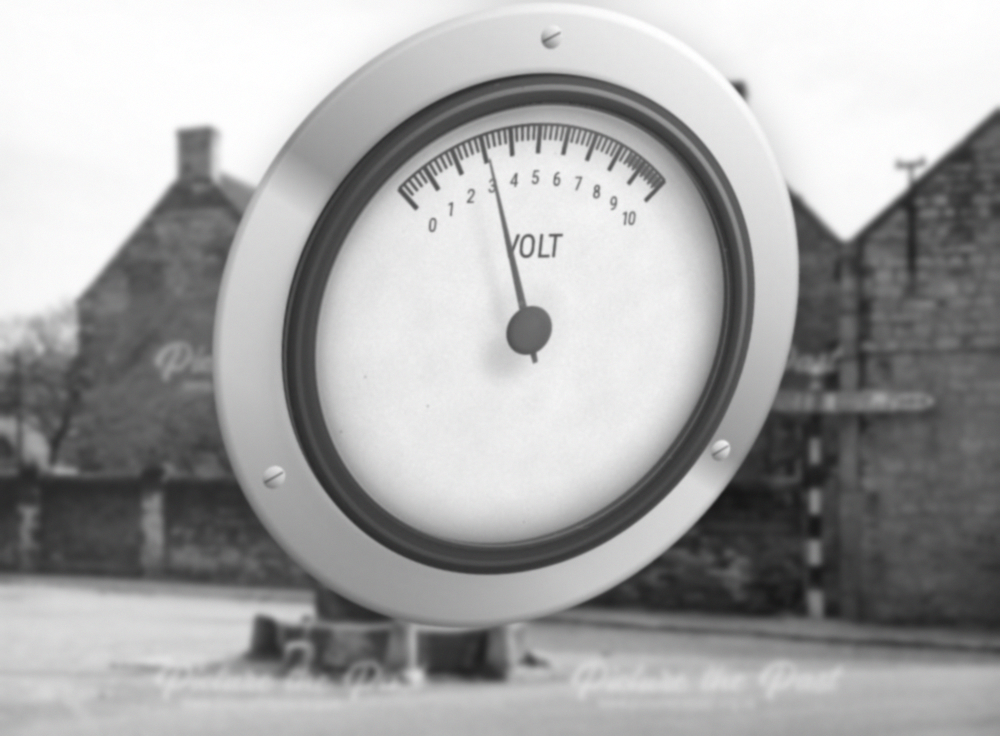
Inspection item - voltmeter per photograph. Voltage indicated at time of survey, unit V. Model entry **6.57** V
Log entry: **3** V
